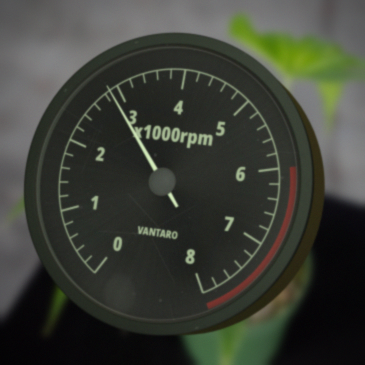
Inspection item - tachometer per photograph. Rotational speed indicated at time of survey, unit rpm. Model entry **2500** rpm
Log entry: **2900** rpm
